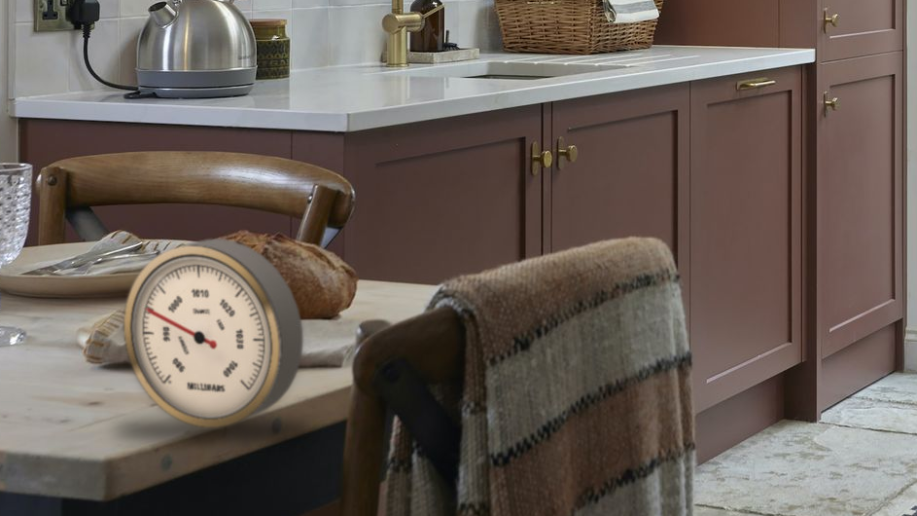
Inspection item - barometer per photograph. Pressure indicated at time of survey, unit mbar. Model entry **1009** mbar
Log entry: **995** mbar
